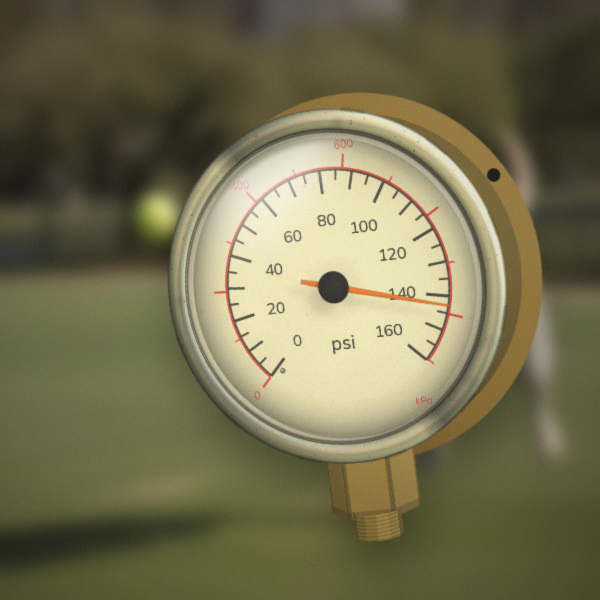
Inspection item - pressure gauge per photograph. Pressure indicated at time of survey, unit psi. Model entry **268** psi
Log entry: **142.5** psi
